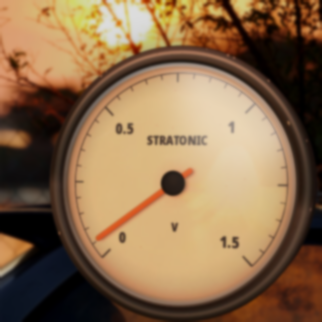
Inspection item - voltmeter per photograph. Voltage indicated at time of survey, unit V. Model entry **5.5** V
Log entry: **0.05** V
